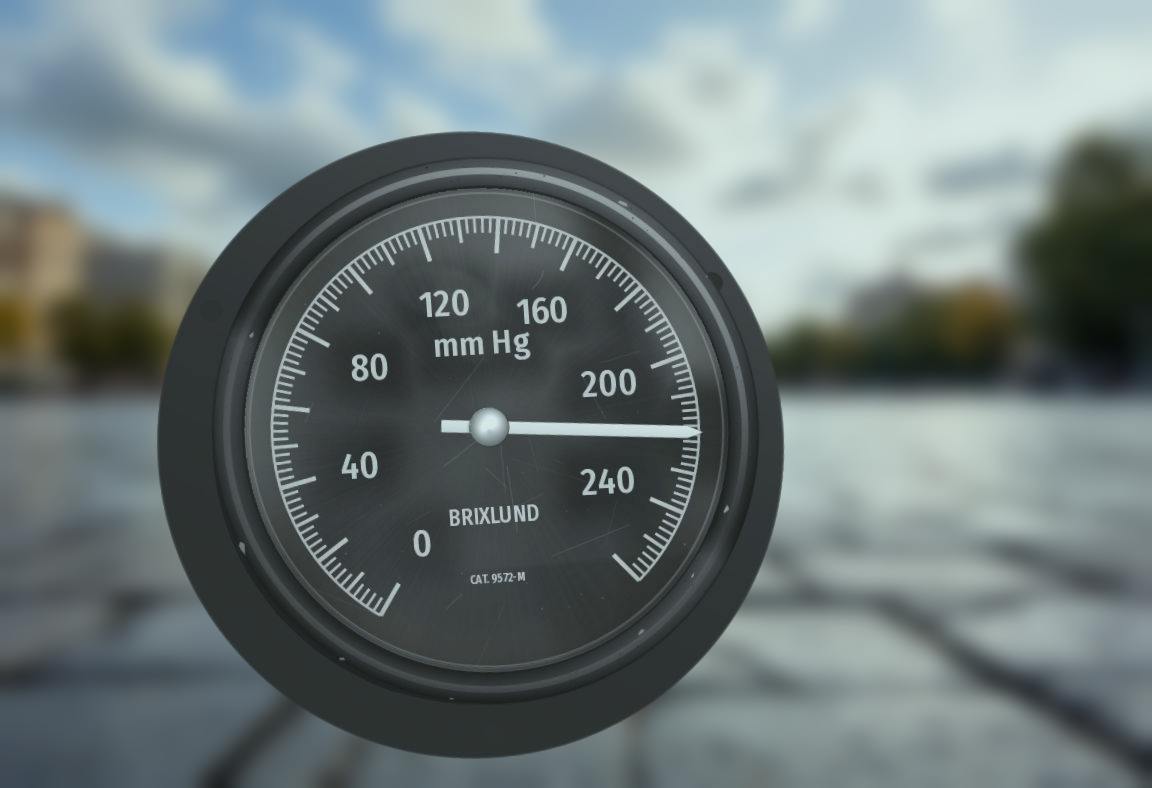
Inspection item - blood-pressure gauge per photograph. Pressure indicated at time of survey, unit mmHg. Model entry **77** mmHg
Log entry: **220** mmHg
